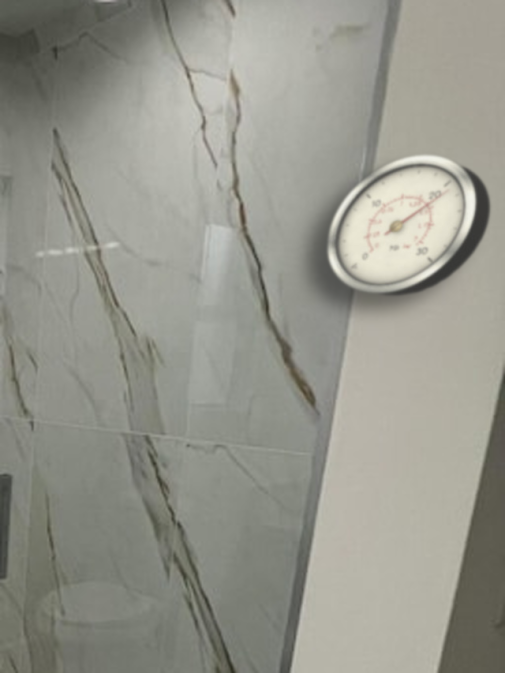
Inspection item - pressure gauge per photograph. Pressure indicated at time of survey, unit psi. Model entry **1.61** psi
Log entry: **21** psi
